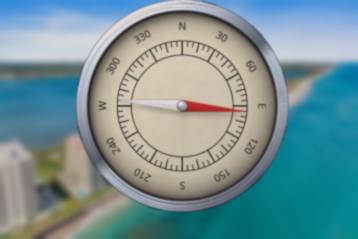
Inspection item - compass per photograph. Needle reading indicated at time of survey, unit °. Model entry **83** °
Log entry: **95** °
